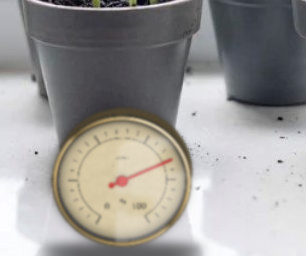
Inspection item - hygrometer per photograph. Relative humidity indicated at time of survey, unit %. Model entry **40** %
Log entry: **72** %
